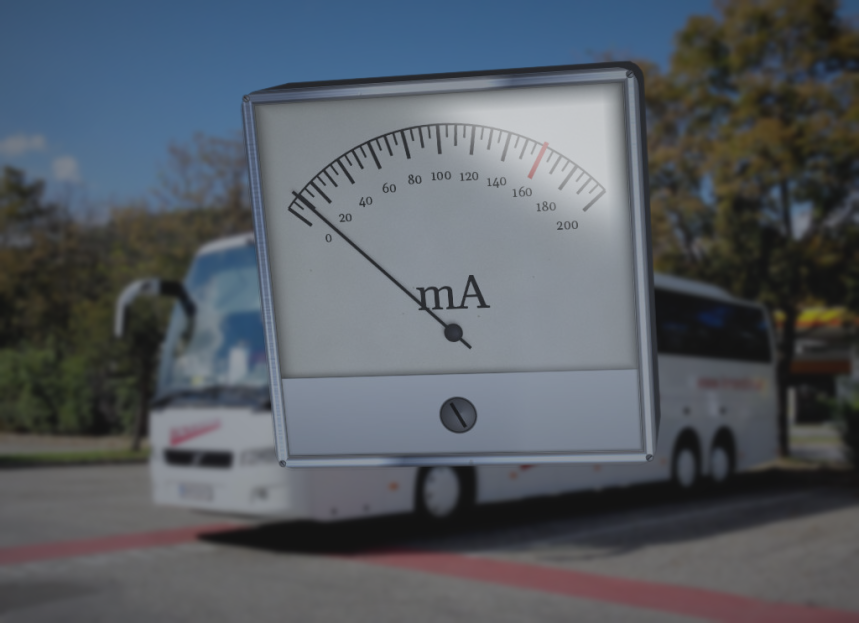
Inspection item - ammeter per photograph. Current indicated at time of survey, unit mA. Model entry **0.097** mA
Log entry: **10** mA
